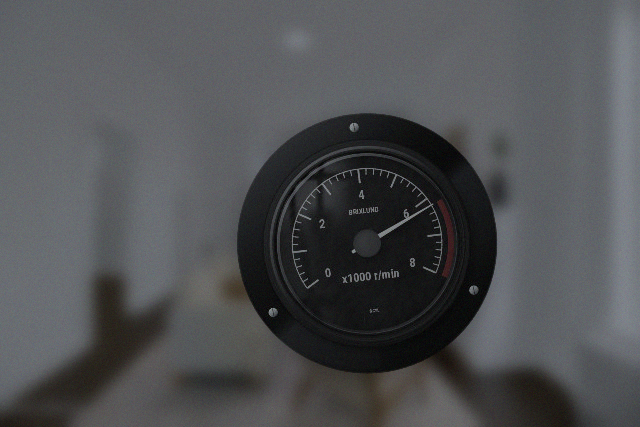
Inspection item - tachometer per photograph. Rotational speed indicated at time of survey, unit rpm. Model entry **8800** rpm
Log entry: **6200** rpm
